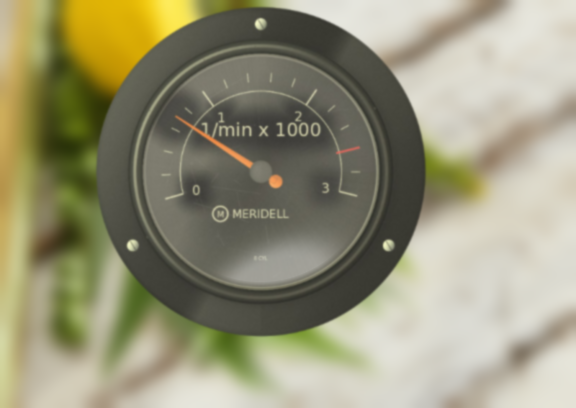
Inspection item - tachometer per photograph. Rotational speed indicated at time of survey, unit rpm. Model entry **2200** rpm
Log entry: **700** rpm
